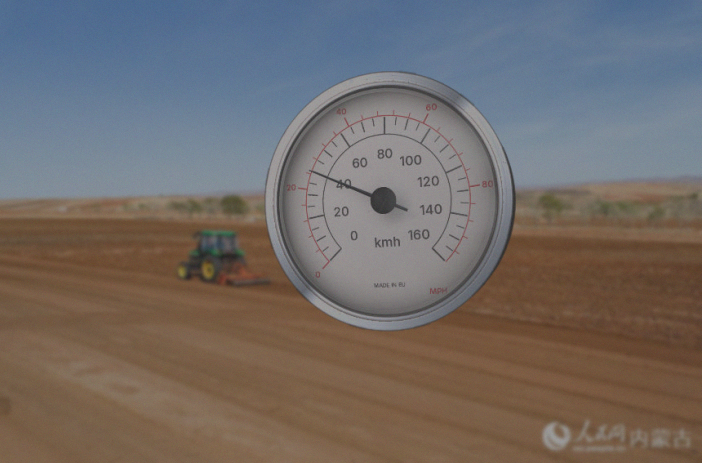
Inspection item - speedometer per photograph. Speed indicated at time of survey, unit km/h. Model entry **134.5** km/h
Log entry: **40** km/h
